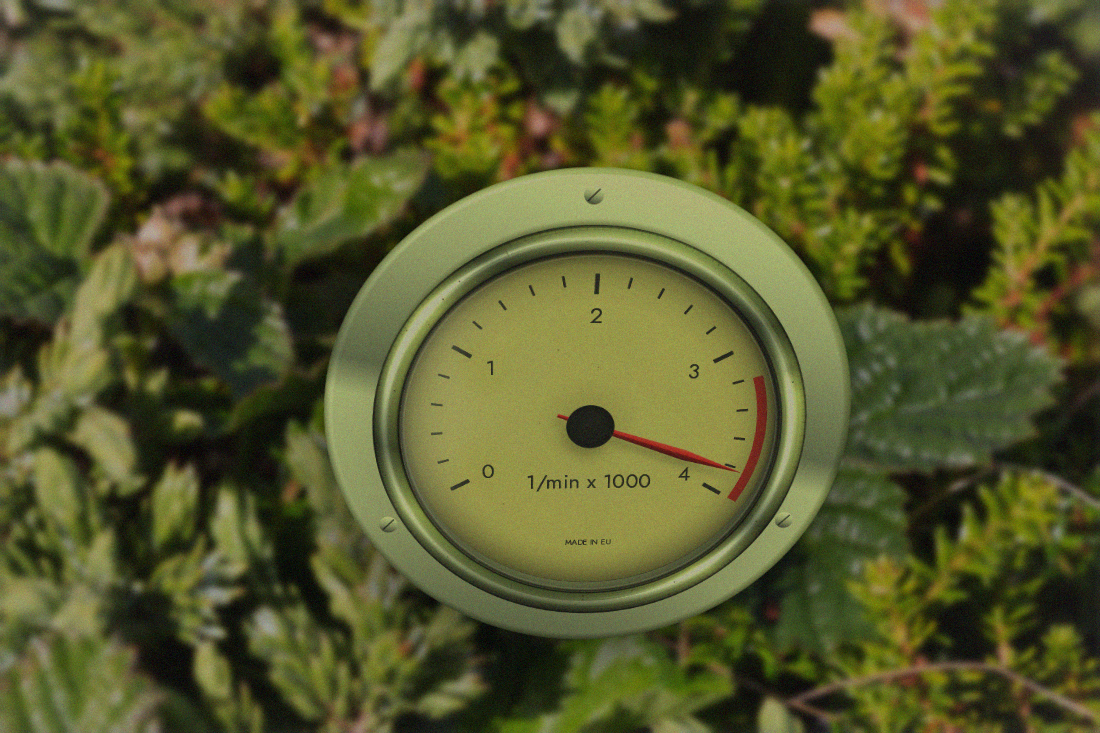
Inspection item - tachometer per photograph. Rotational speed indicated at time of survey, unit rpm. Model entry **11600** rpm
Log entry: **3800** rpm
